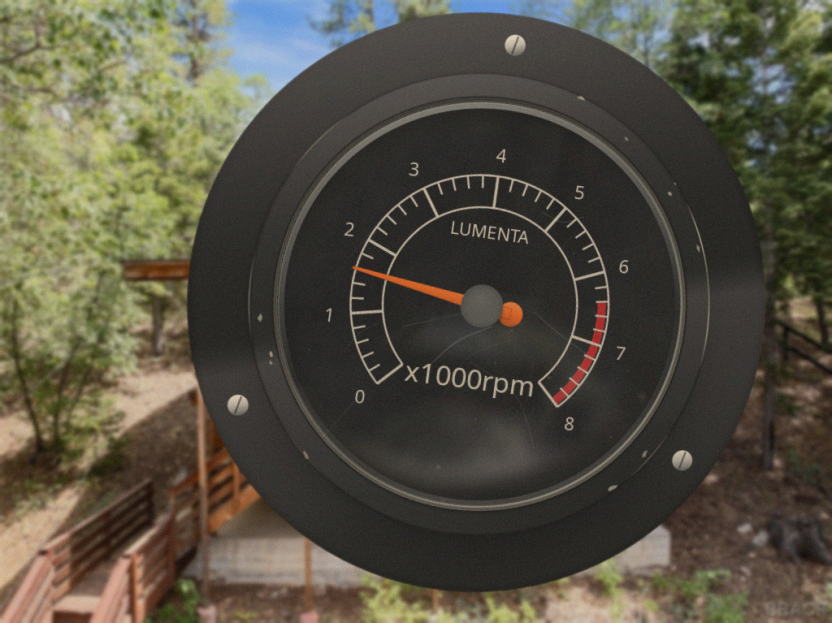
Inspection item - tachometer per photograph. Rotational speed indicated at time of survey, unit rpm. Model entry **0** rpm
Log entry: **1600** rpm
